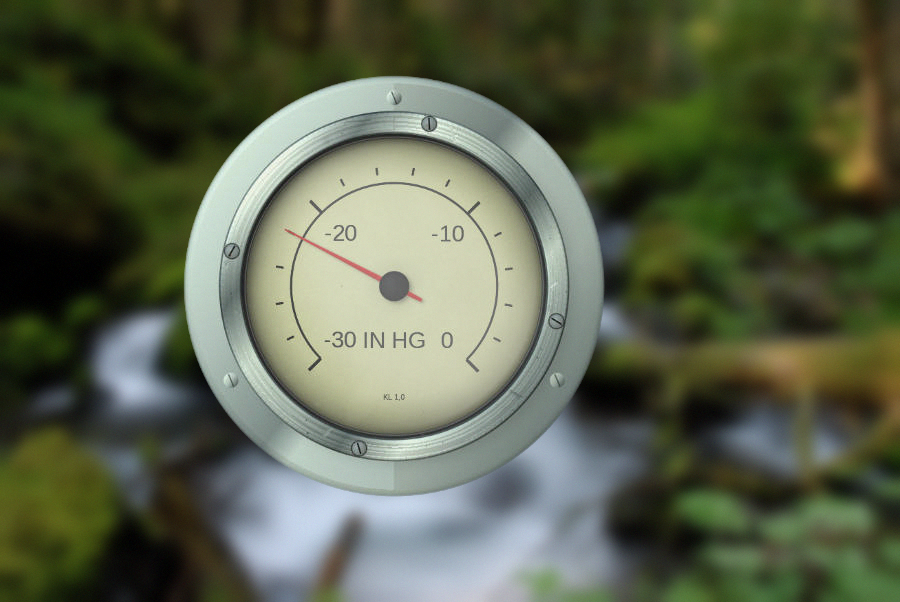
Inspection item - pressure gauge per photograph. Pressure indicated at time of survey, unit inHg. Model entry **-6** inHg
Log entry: **-22** inHg
